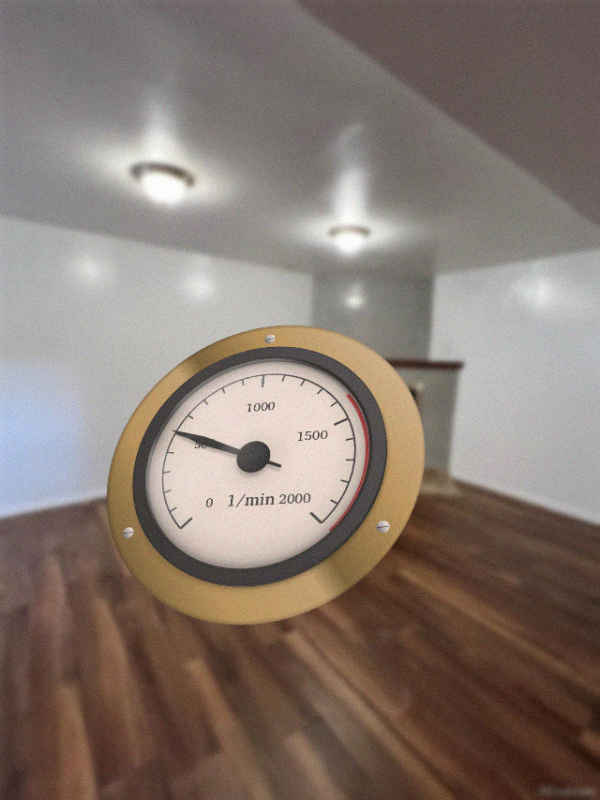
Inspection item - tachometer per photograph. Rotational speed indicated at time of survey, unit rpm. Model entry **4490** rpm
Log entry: **500** rpm
